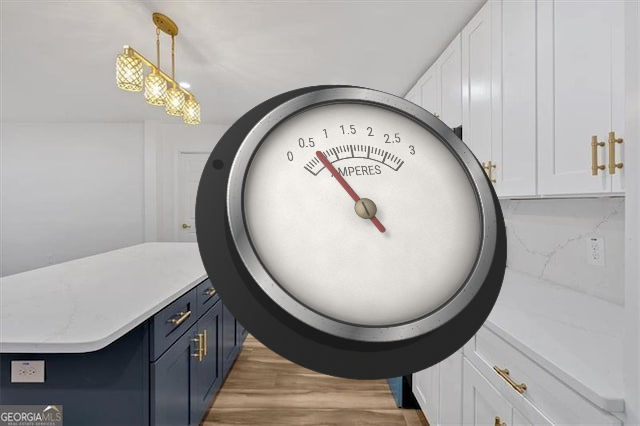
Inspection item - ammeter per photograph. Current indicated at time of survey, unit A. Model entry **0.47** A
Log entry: **0.5** A
